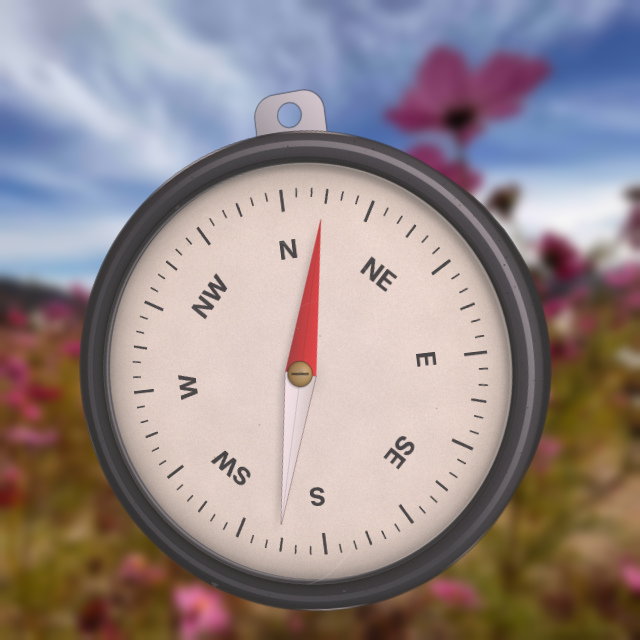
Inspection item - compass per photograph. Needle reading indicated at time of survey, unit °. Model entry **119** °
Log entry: **15** °
